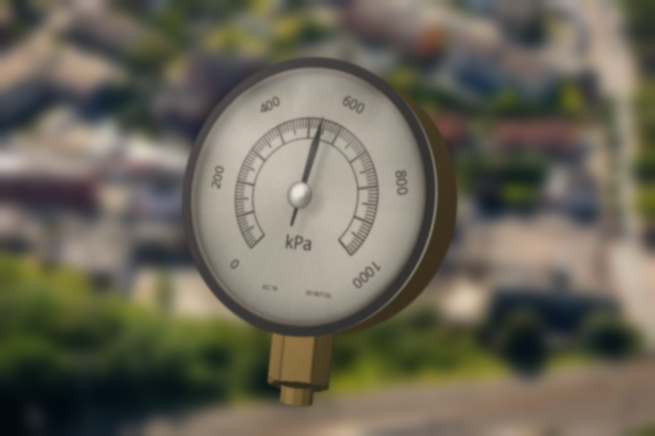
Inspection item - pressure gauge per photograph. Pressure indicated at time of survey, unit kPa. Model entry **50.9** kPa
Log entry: **550** kPa
